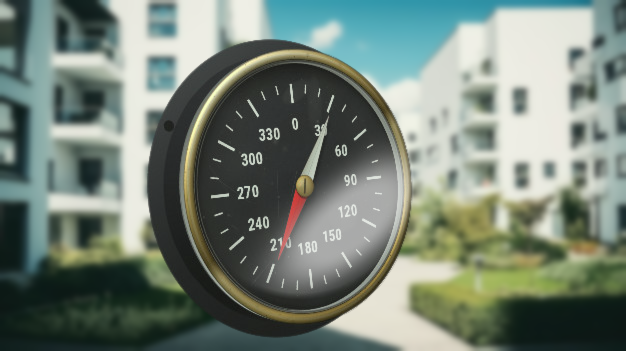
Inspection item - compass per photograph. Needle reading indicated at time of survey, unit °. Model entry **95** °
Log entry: **210** °
